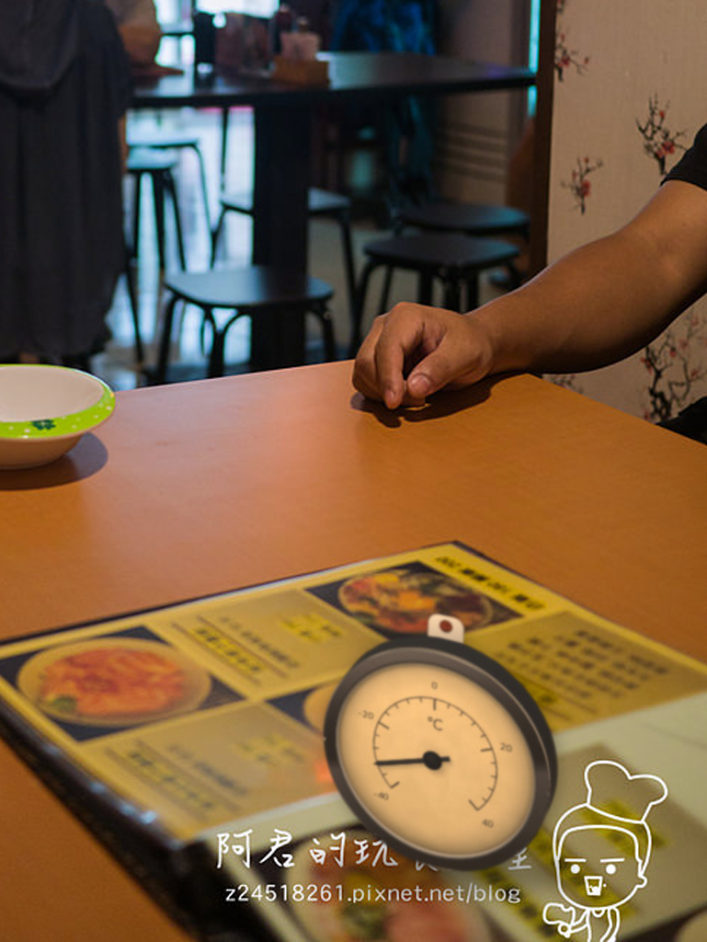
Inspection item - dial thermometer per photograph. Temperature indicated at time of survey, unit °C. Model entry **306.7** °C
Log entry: **-32** °C
